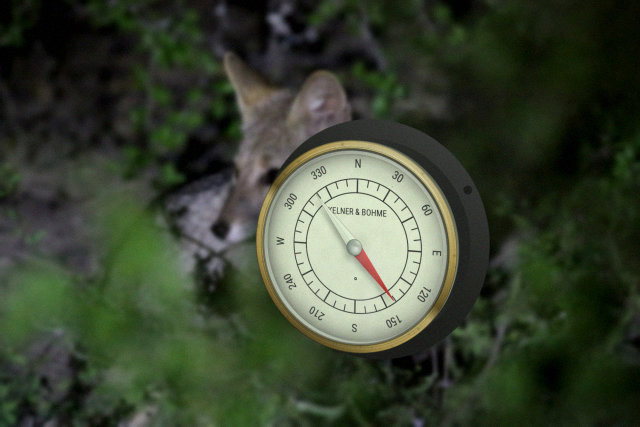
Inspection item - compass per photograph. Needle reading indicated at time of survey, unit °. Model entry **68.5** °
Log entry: **140** °
